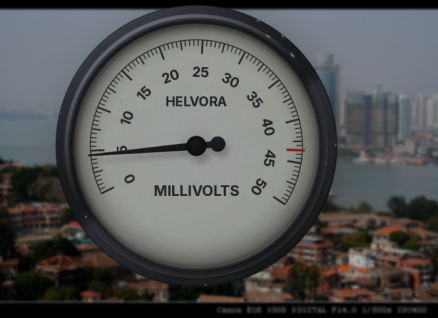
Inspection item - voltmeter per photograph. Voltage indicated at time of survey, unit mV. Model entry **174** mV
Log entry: **4.5** mV
